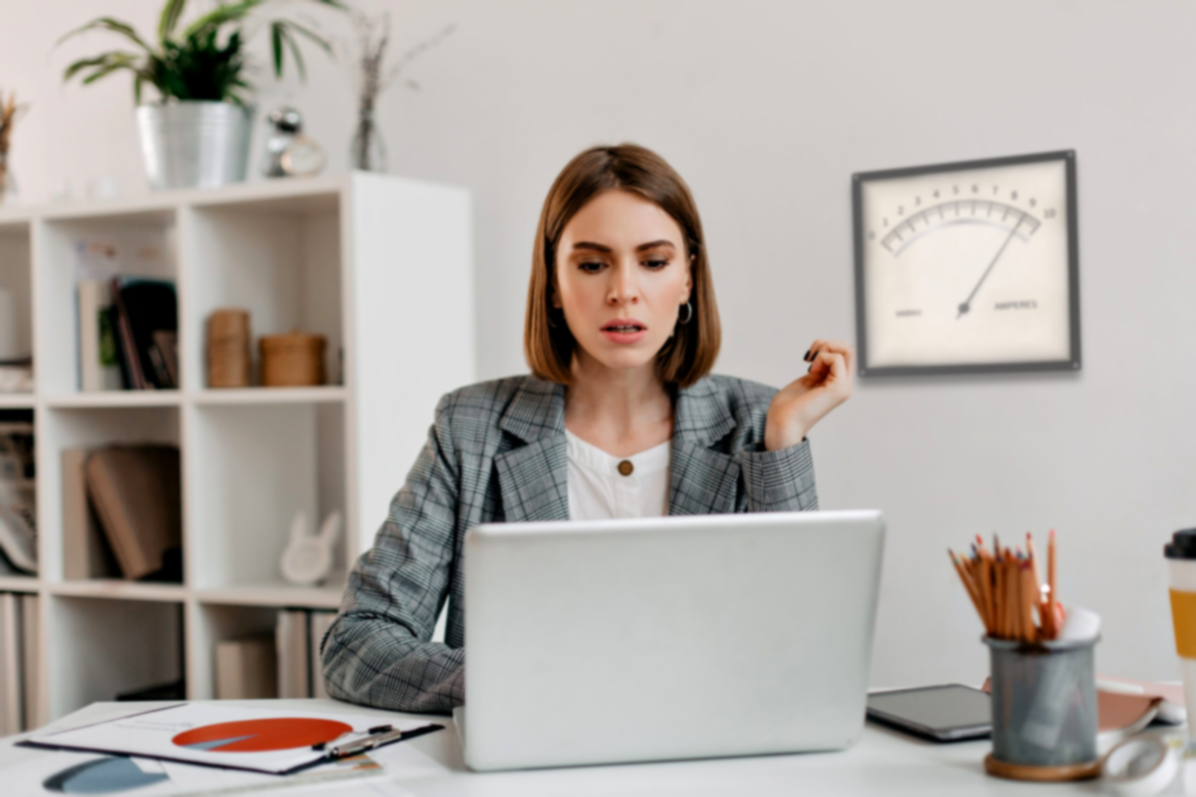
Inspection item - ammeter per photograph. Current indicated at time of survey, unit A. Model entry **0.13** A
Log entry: **9** A
